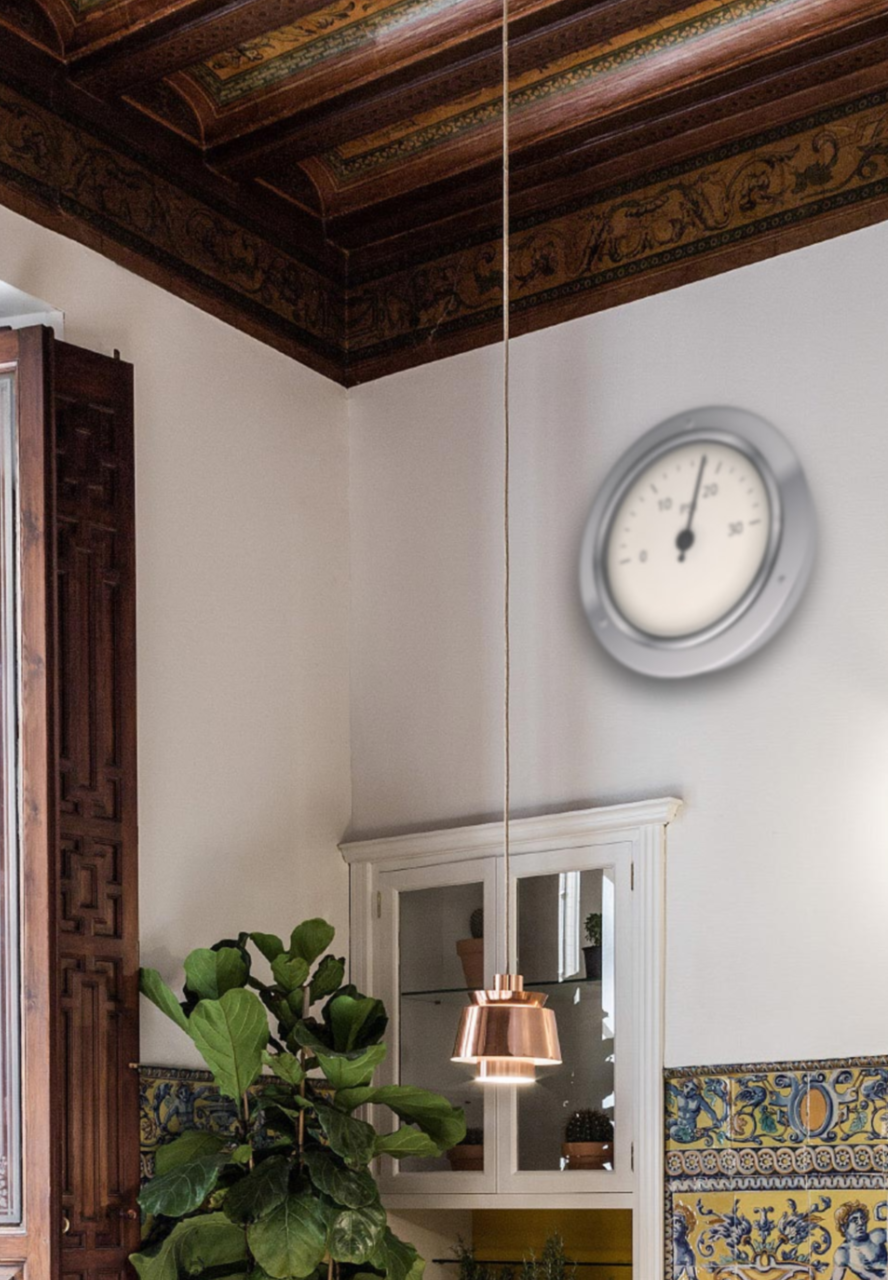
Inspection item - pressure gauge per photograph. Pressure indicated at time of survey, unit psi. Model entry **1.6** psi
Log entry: **18** psi
